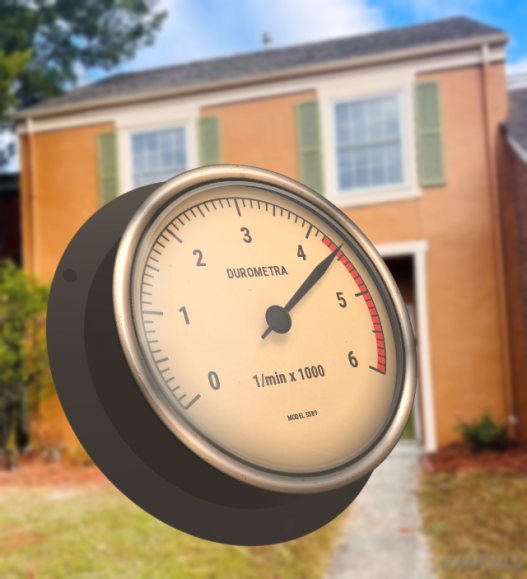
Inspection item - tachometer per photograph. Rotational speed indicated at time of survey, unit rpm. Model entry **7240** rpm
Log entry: **4400** rpm
